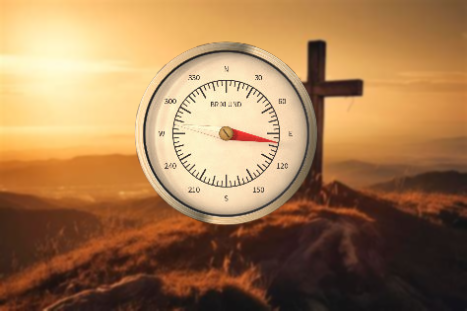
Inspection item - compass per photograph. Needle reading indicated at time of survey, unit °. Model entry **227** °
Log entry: **100** °
